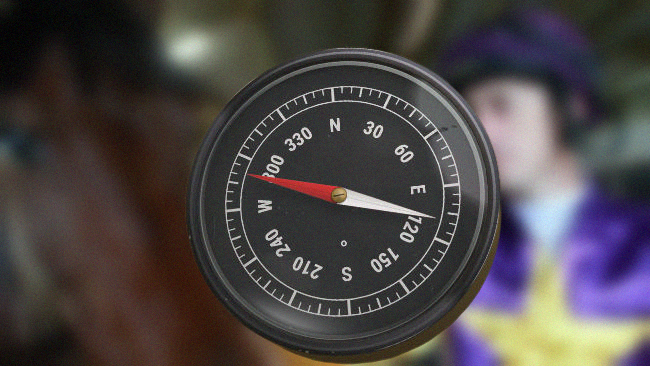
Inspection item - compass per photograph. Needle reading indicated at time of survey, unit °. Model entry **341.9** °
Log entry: **290** °
